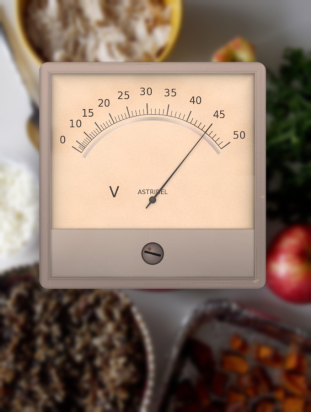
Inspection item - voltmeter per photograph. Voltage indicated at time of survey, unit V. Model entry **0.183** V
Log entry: **45** V
